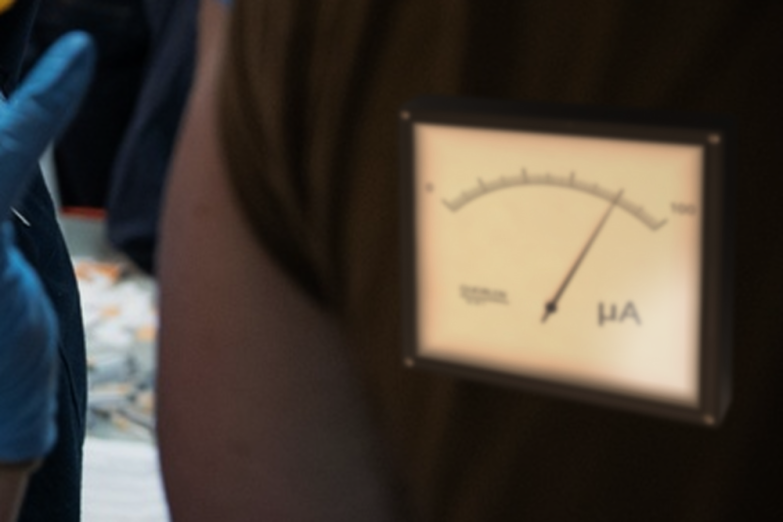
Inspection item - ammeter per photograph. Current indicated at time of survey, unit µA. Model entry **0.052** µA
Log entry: **80** µA
